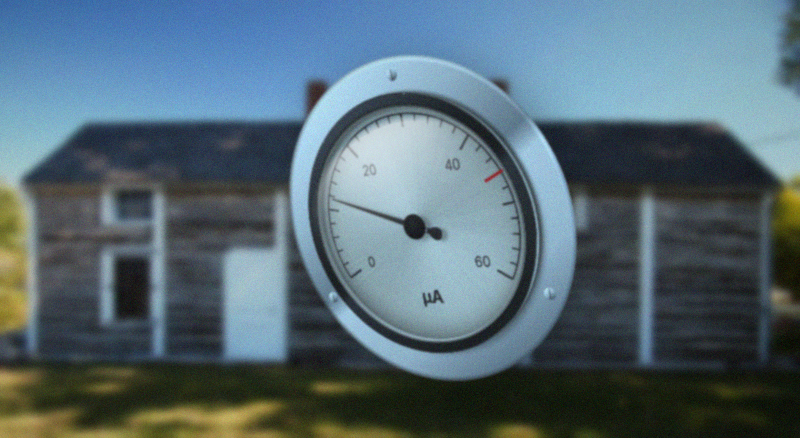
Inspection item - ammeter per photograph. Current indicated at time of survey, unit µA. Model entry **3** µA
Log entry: **12** µA
